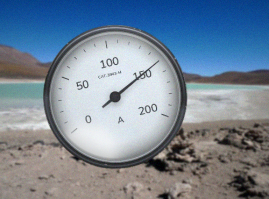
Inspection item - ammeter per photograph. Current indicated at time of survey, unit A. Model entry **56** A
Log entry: **150** A
